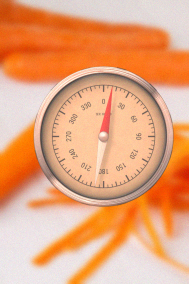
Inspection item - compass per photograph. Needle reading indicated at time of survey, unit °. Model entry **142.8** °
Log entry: **10** °
